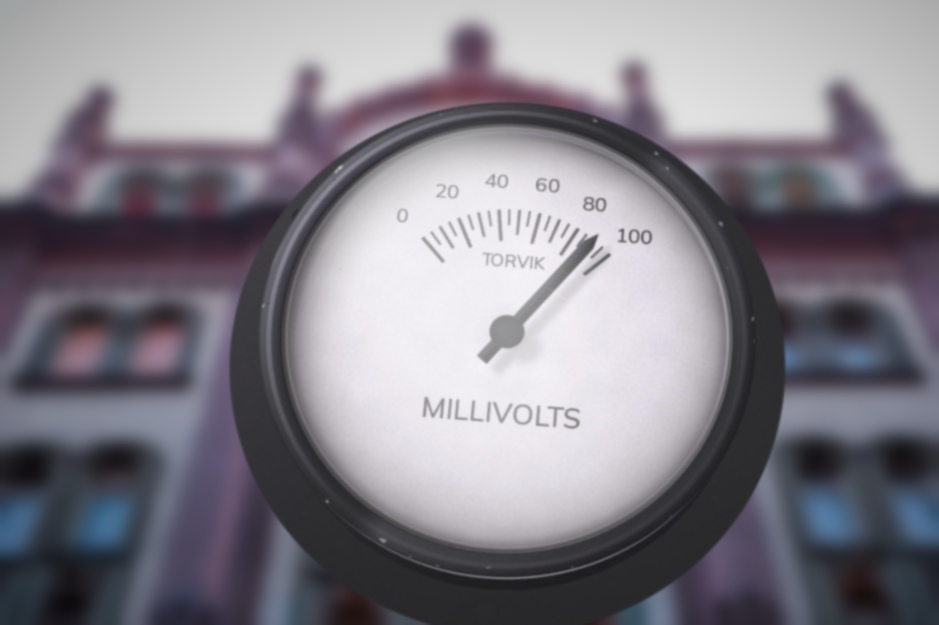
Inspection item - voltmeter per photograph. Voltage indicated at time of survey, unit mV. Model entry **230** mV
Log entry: **90** mV
